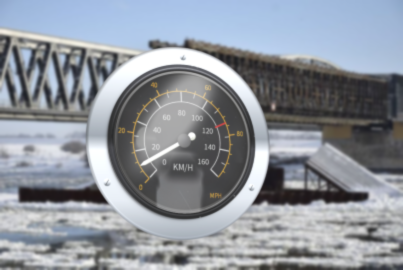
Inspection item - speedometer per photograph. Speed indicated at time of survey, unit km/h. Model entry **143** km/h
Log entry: **10** km/h
